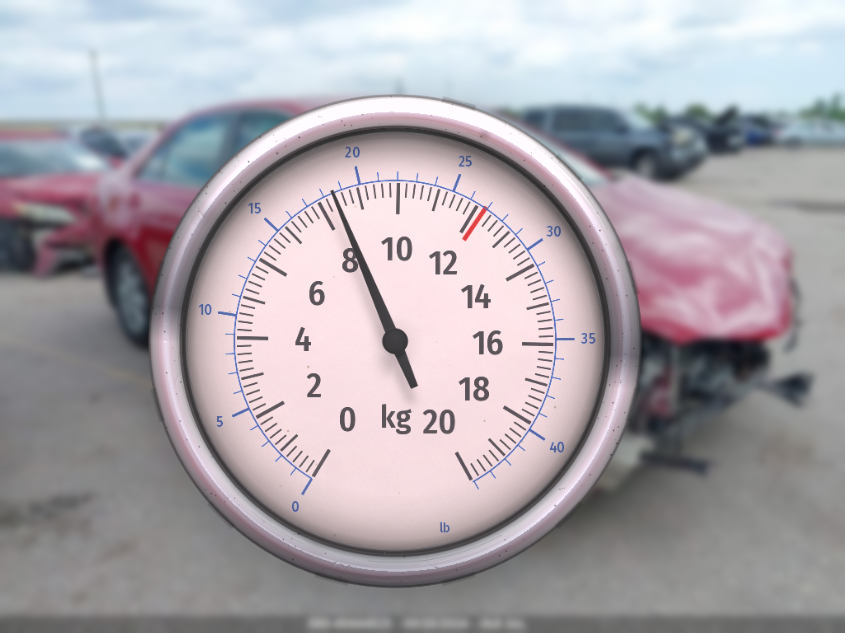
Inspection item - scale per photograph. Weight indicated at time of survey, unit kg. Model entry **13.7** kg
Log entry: **8.4** kg
